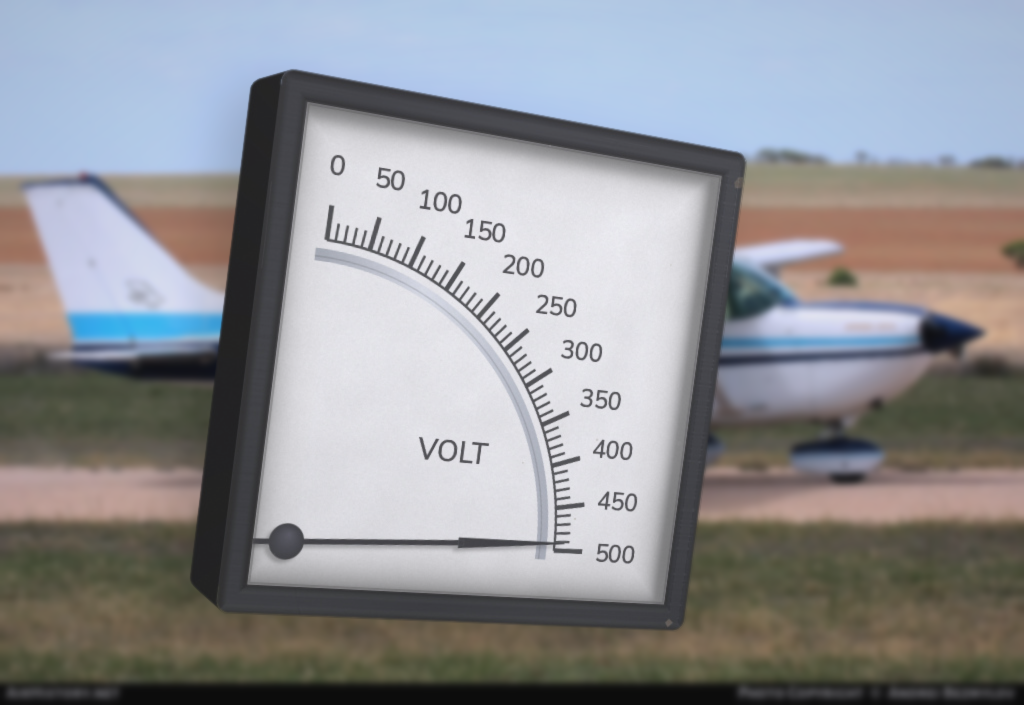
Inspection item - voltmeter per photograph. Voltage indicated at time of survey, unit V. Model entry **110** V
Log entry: **490** V
